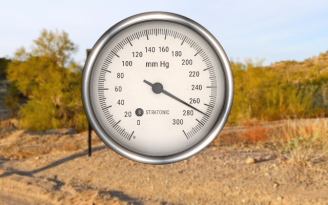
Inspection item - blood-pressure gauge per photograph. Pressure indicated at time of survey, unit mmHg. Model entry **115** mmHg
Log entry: **270** mmHg
